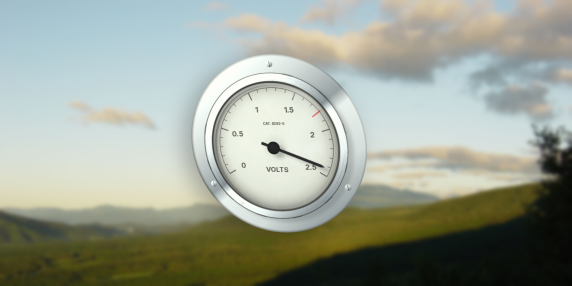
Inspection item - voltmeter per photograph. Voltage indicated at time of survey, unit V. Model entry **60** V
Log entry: **2.4** V
